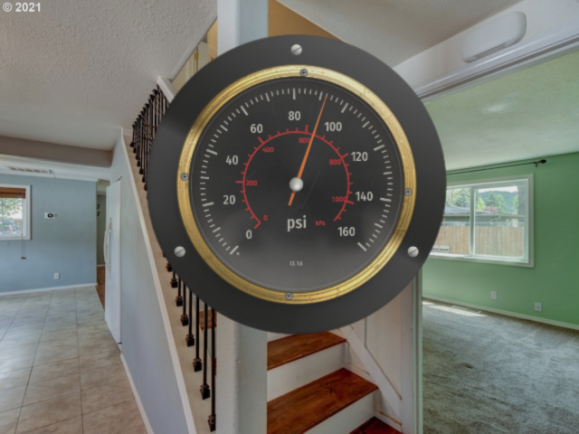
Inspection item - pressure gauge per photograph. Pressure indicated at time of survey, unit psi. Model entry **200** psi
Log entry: **92** psi
